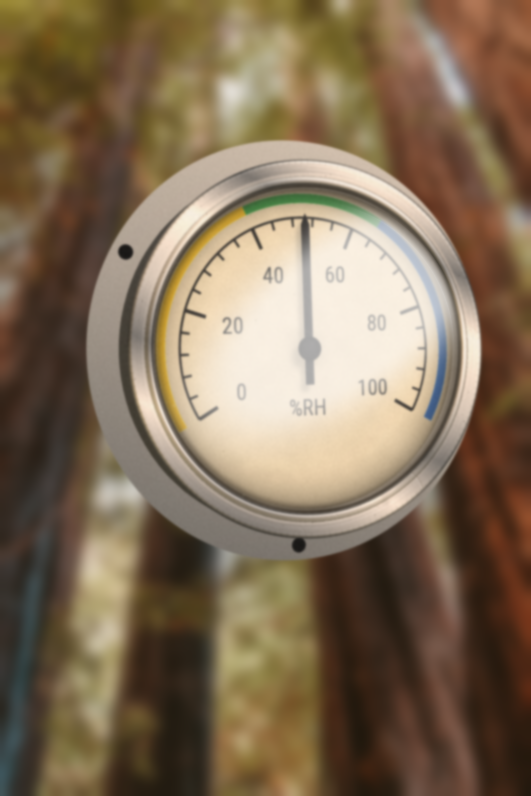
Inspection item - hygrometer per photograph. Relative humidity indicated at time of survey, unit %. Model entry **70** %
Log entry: **50** %
